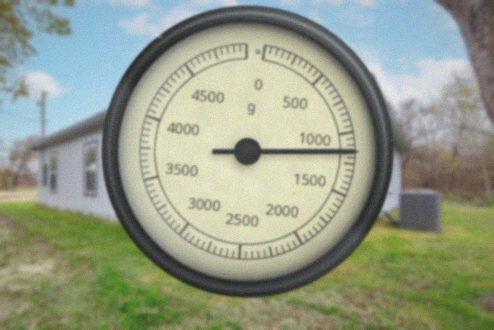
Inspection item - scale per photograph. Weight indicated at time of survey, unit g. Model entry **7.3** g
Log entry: **1150** g
